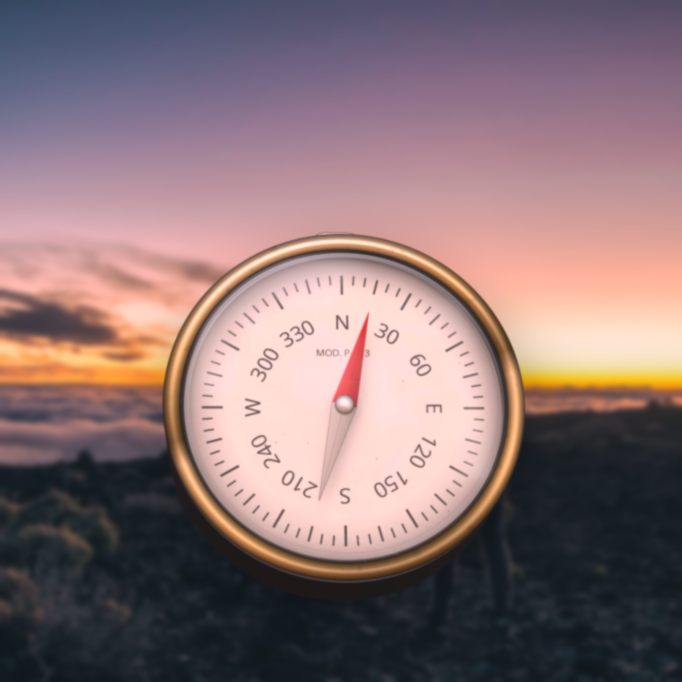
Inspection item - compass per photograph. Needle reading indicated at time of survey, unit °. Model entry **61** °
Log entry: **15** °
